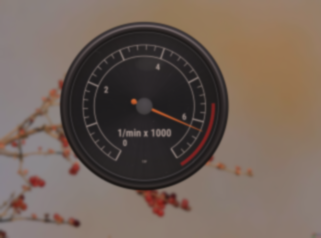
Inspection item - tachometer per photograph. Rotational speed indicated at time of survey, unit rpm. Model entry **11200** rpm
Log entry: **6200** rpm
